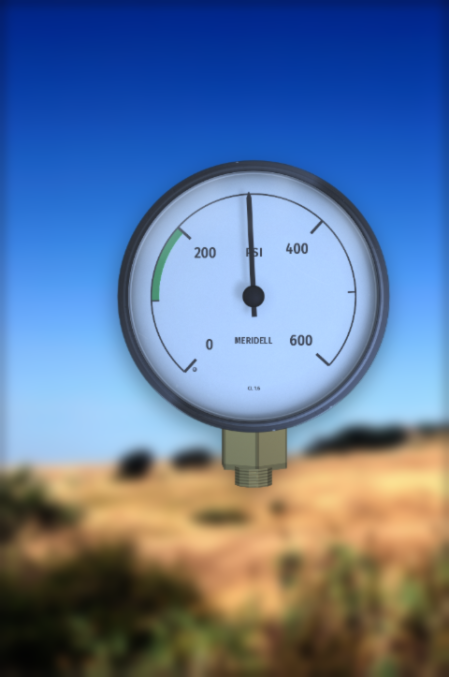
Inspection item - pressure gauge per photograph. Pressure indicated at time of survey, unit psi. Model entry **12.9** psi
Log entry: **300** psi
